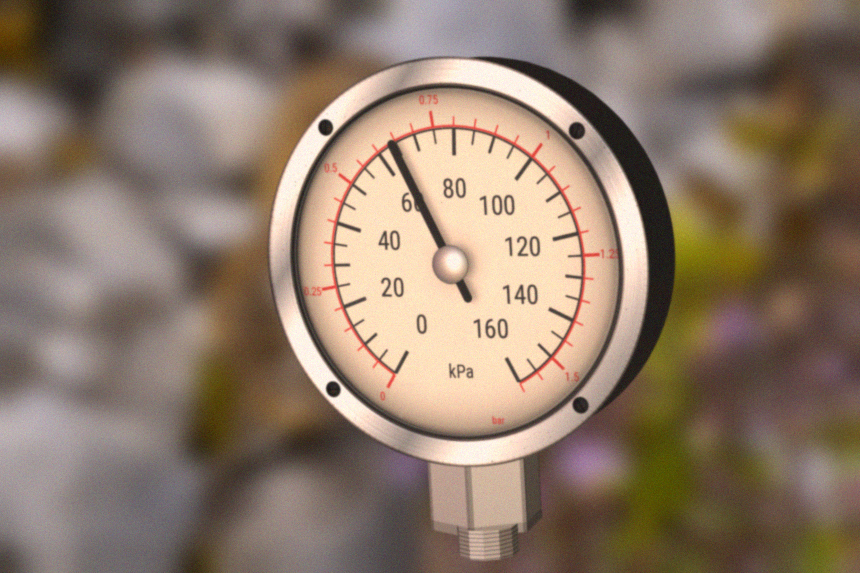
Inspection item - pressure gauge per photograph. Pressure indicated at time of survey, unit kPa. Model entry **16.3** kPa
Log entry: **65** kPa
